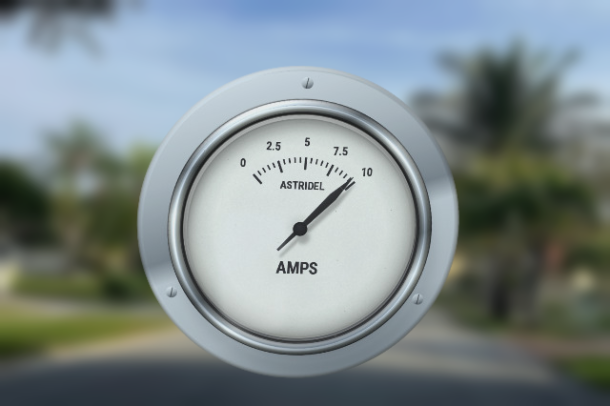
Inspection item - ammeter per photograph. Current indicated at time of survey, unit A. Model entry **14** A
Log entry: **9.5** A
